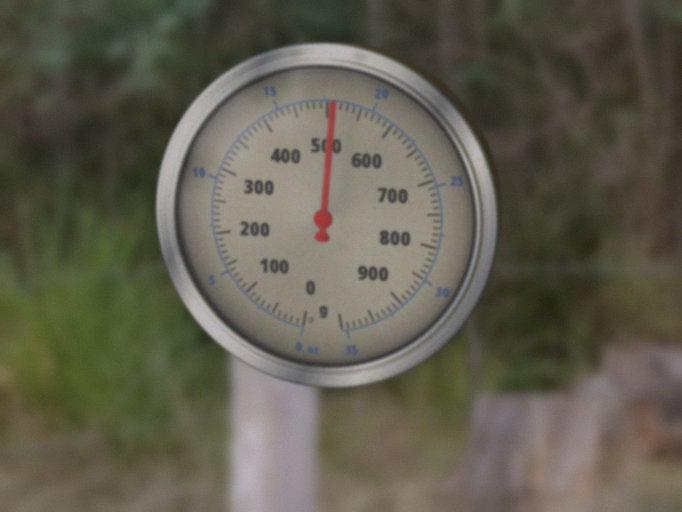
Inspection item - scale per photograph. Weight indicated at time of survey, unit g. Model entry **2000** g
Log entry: **510** g
